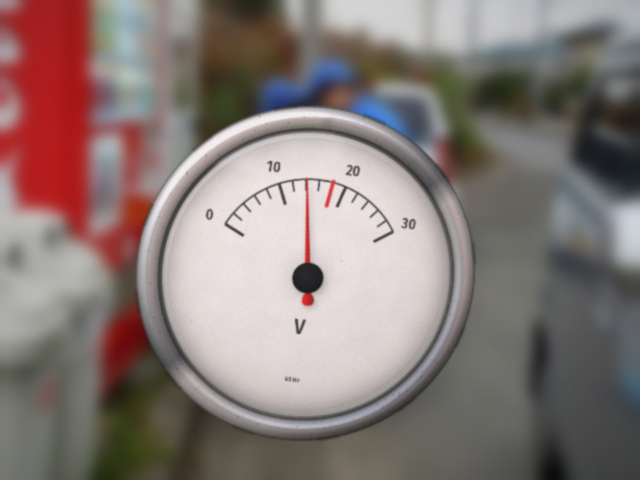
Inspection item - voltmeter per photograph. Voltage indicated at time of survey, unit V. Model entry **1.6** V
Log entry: **14** V
